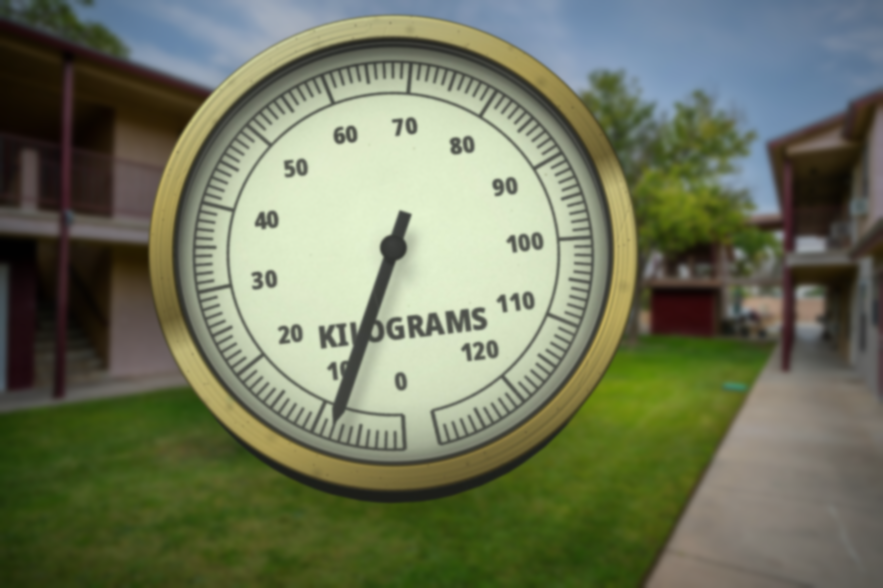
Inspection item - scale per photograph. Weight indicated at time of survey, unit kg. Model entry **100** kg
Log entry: **8** kg
